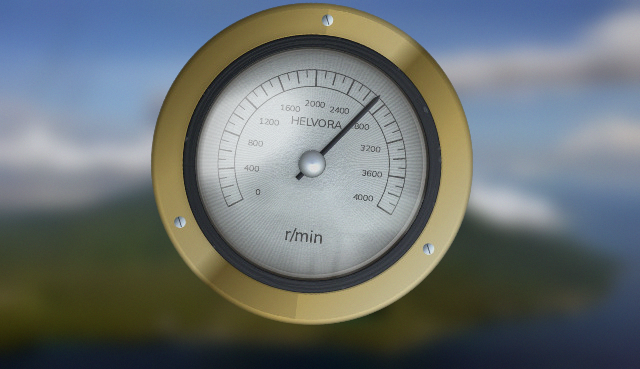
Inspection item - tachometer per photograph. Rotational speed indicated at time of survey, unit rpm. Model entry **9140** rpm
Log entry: **2700** rpm
